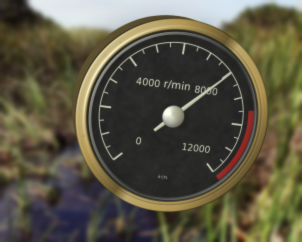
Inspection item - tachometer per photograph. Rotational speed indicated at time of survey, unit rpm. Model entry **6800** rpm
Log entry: **8000** rpm
